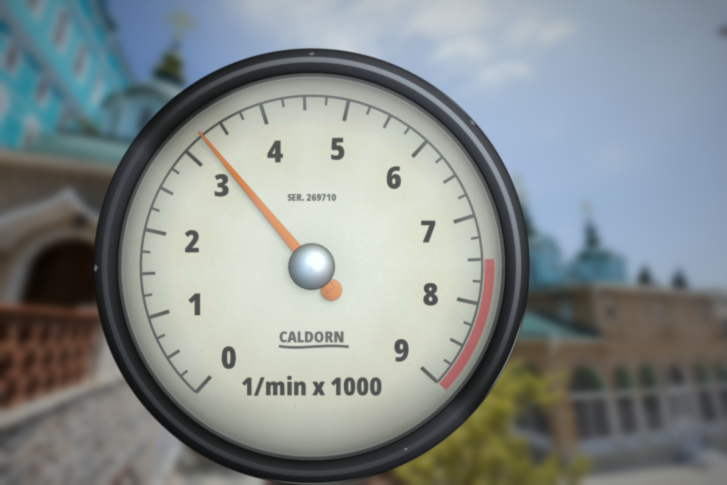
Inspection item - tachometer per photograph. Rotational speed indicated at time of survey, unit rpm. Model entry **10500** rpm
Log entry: **3250** rpm
